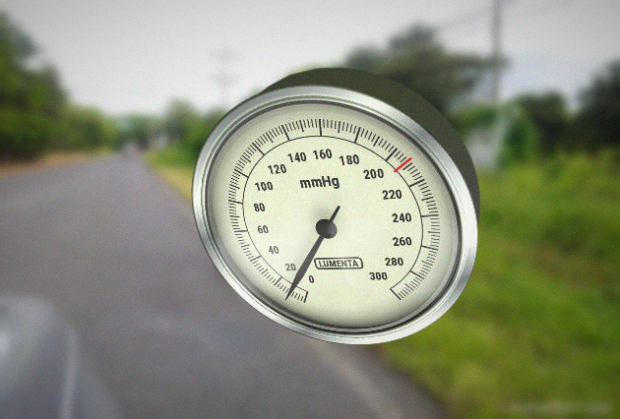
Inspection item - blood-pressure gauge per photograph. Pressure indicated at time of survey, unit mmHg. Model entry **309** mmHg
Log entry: **10** mmHg
